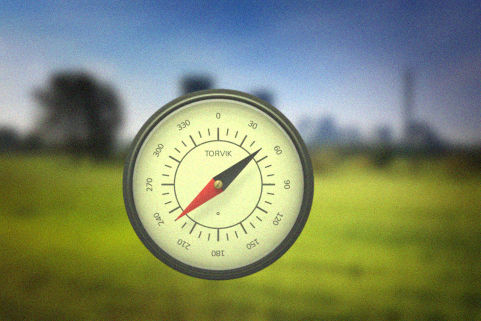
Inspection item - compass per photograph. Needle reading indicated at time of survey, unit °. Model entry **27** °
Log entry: **230** °
